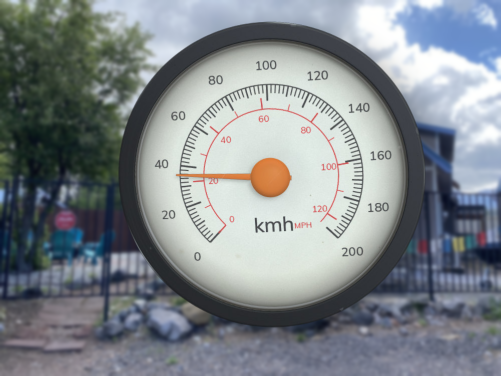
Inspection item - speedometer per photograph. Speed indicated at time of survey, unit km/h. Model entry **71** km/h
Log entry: **36** km/h
